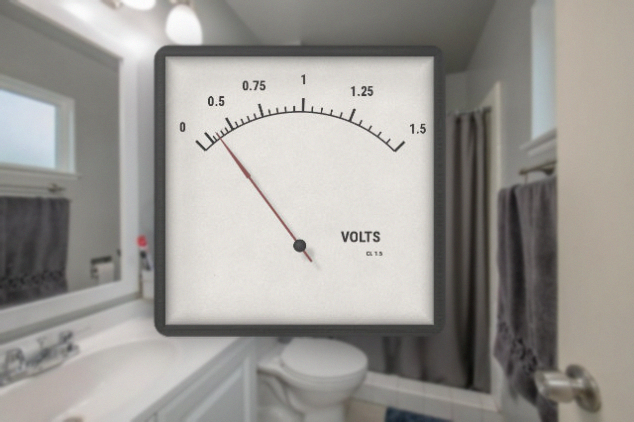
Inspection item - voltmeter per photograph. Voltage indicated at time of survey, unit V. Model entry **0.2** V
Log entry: **0.35** V
